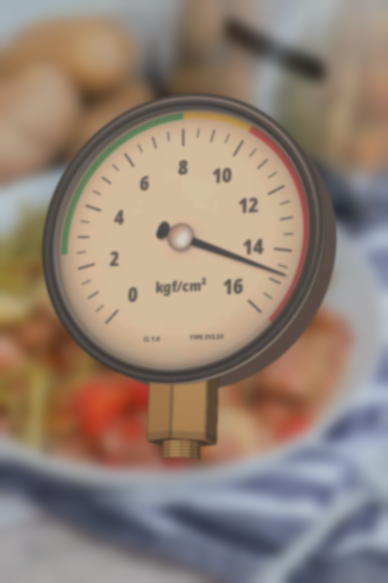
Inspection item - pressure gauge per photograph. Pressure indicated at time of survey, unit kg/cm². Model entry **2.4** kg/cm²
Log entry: **14.75** kg/cm²
